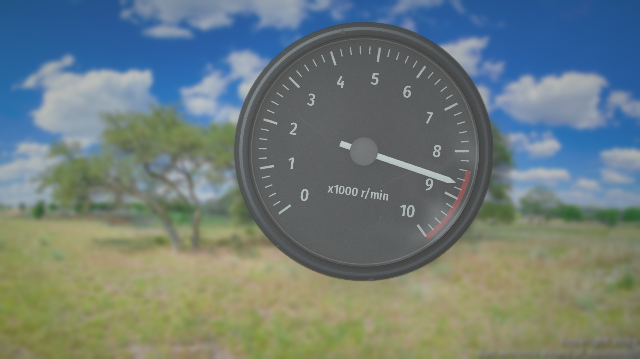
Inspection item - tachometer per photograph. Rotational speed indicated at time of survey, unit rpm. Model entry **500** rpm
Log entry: **8700** rpm
